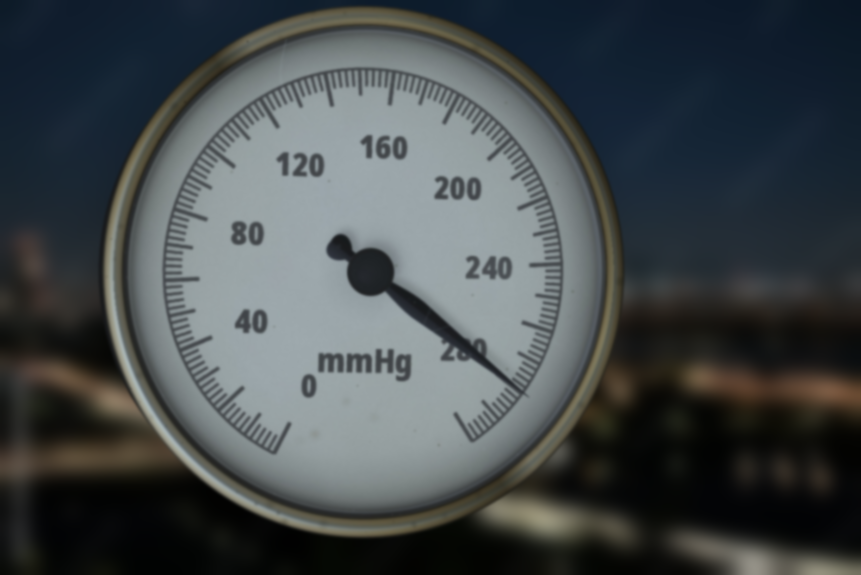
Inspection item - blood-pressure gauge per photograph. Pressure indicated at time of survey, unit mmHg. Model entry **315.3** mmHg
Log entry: **280** mmHg
